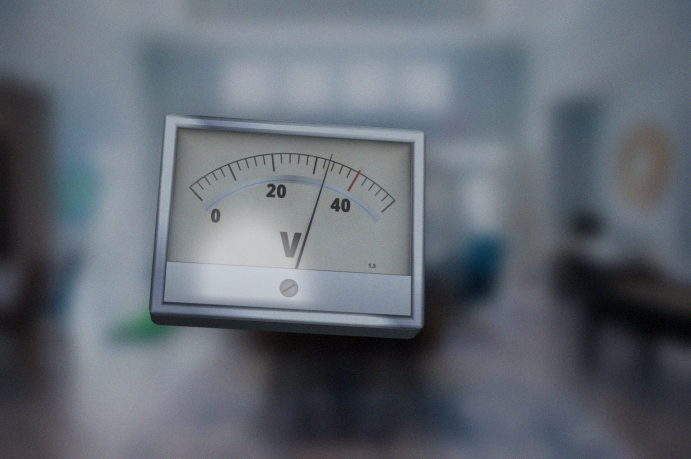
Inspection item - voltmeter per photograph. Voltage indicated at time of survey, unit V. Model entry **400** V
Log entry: **33** V
